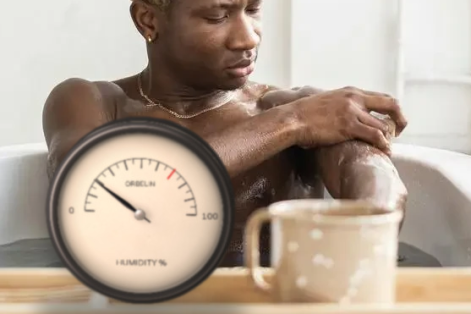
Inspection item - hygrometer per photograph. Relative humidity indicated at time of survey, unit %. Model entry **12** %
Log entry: **20** %
